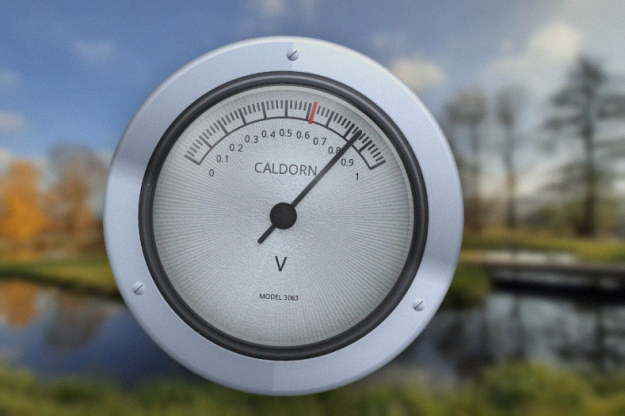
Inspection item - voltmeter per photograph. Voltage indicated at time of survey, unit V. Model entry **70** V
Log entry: **0.84** V
